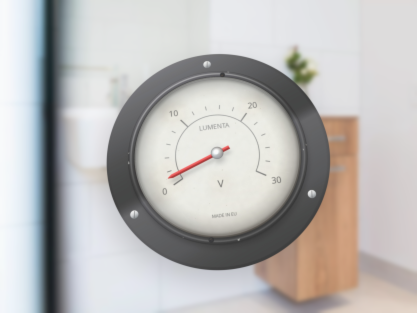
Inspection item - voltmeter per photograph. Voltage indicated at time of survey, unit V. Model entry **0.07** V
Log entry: **1** V
